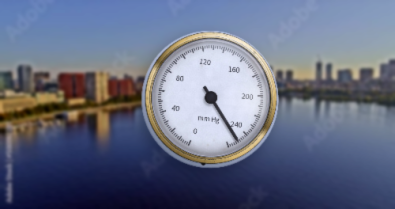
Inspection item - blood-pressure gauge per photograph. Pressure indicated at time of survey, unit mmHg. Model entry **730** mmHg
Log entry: **250** mmHg
